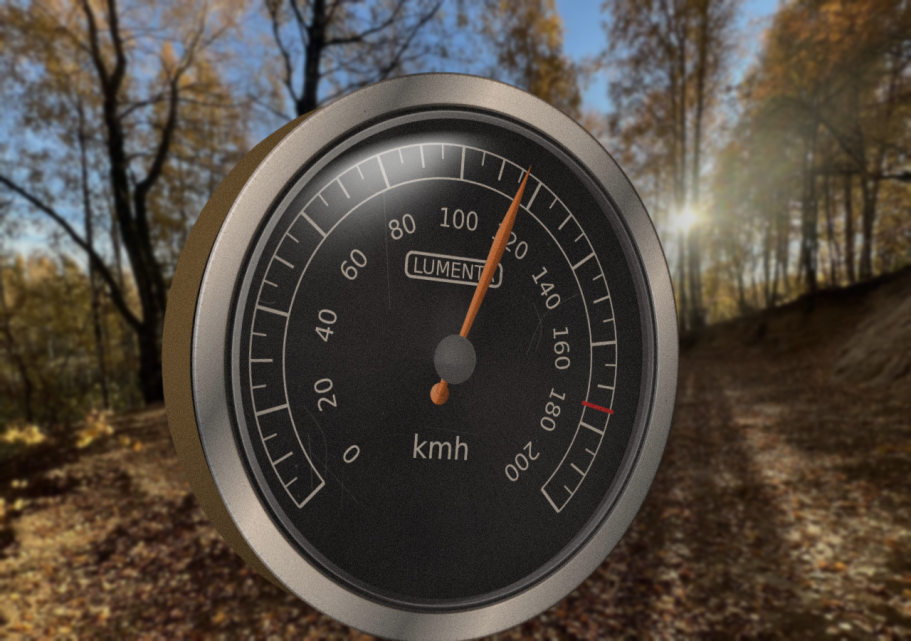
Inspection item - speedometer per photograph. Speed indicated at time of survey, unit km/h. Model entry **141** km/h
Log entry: **115** km/h
